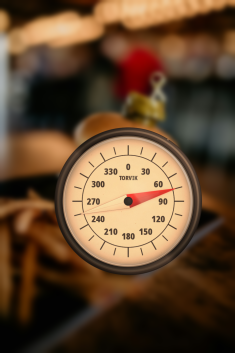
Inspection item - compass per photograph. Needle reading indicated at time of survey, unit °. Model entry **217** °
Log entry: **75** °
